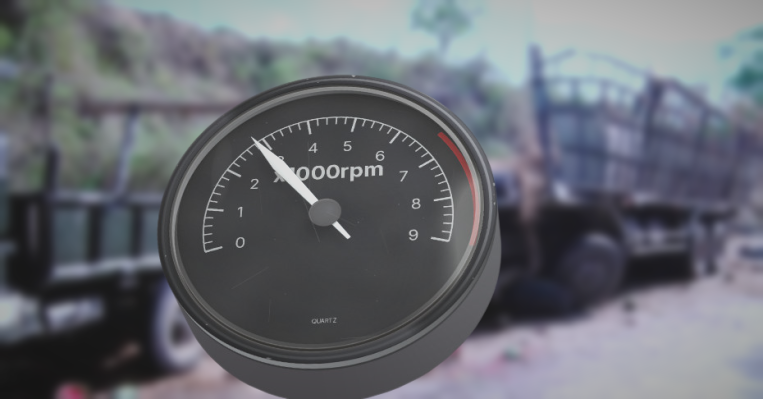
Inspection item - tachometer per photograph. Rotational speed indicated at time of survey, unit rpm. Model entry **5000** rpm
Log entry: **2800** rpm
